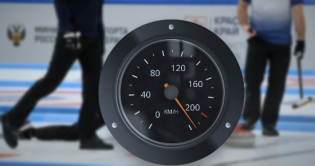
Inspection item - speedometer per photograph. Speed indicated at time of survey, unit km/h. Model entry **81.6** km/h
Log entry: **215** km/h
